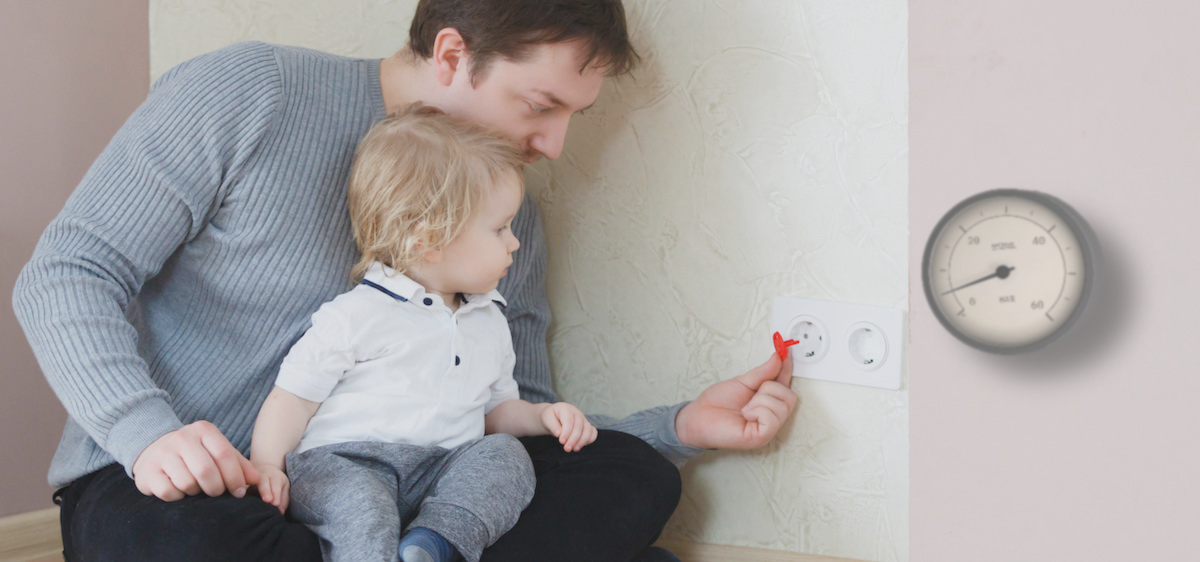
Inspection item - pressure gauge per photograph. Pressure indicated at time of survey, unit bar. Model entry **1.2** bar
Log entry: **5** bar
